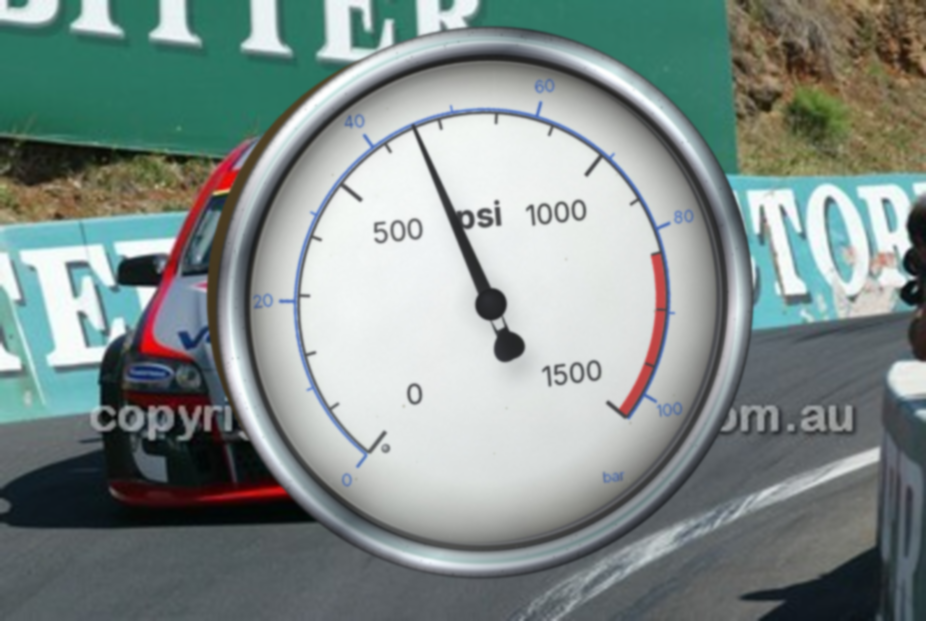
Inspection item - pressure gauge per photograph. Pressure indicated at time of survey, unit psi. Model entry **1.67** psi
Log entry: **650** psi
